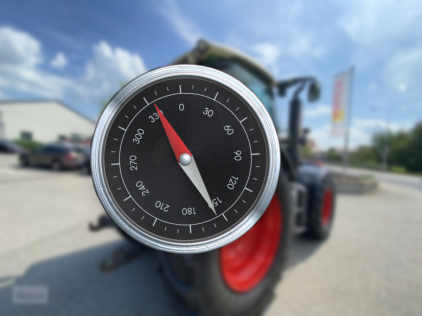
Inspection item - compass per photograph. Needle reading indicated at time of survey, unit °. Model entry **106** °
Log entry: **335** °
